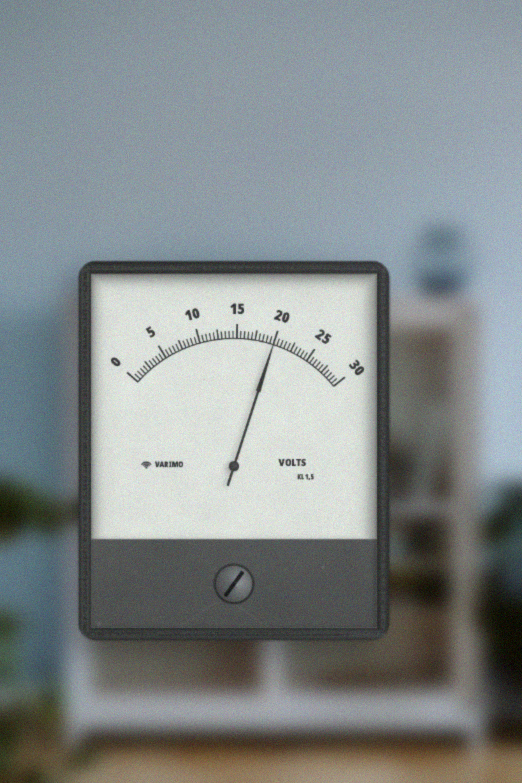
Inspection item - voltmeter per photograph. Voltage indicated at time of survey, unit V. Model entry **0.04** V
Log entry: **20** V
